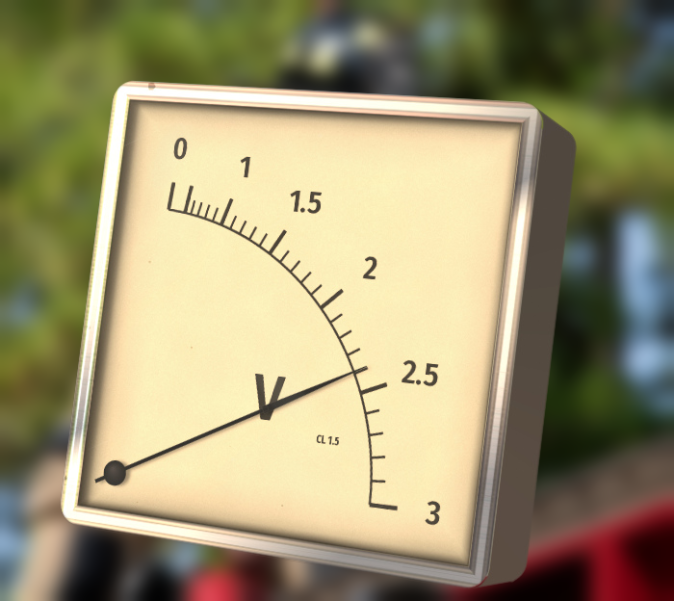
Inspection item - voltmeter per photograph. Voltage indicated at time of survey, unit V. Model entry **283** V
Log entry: **2.4** V
